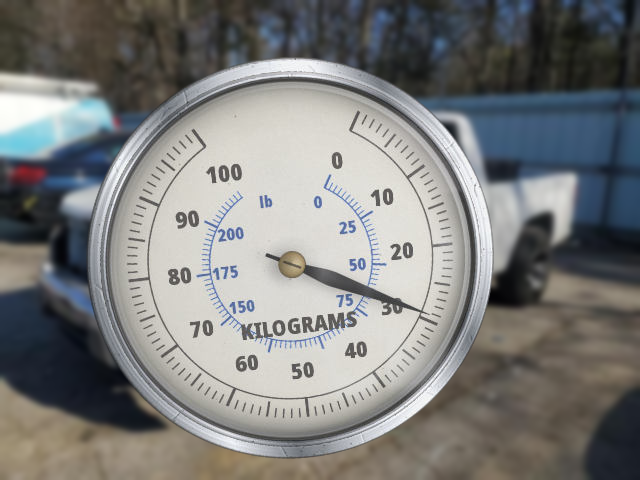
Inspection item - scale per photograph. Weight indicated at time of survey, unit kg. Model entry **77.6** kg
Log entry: **29** kg
